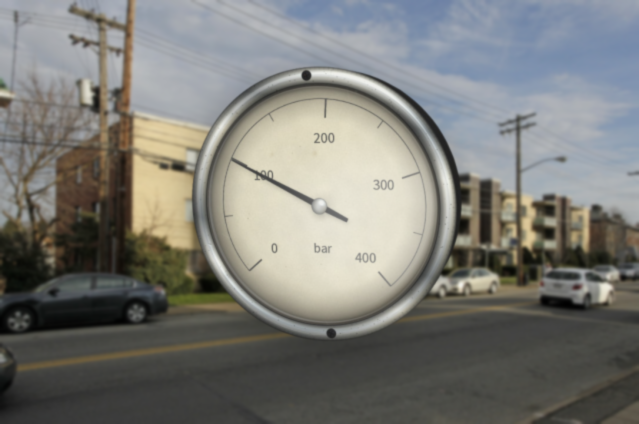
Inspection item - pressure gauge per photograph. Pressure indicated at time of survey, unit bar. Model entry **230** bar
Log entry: **100** bar
